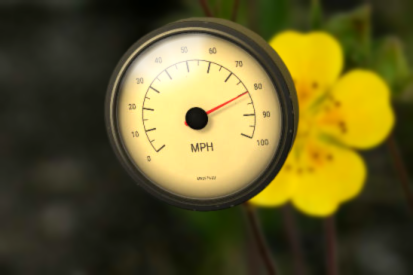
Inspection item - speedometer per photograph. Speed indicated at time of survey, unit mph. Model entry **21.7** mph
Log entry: **80** mph
